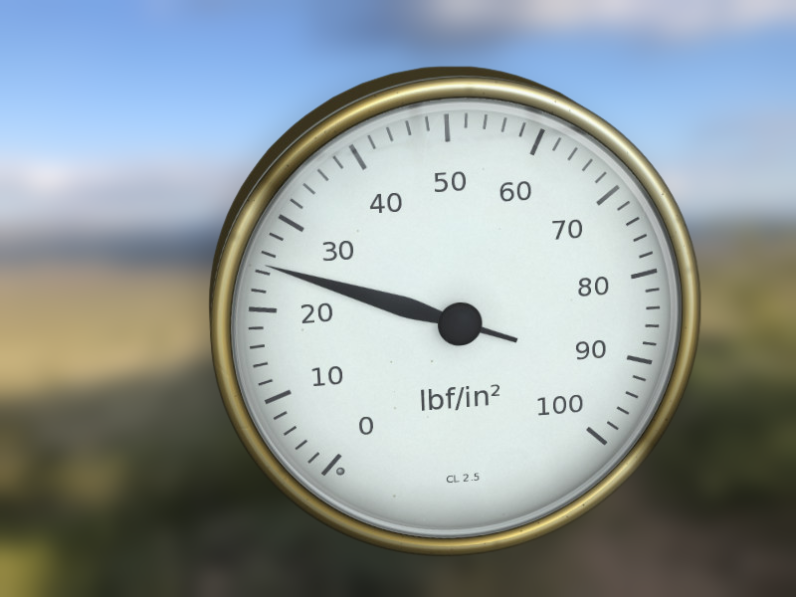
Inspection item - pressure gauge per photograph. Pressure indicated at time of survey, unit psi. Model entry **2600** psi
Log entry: **25** psi
